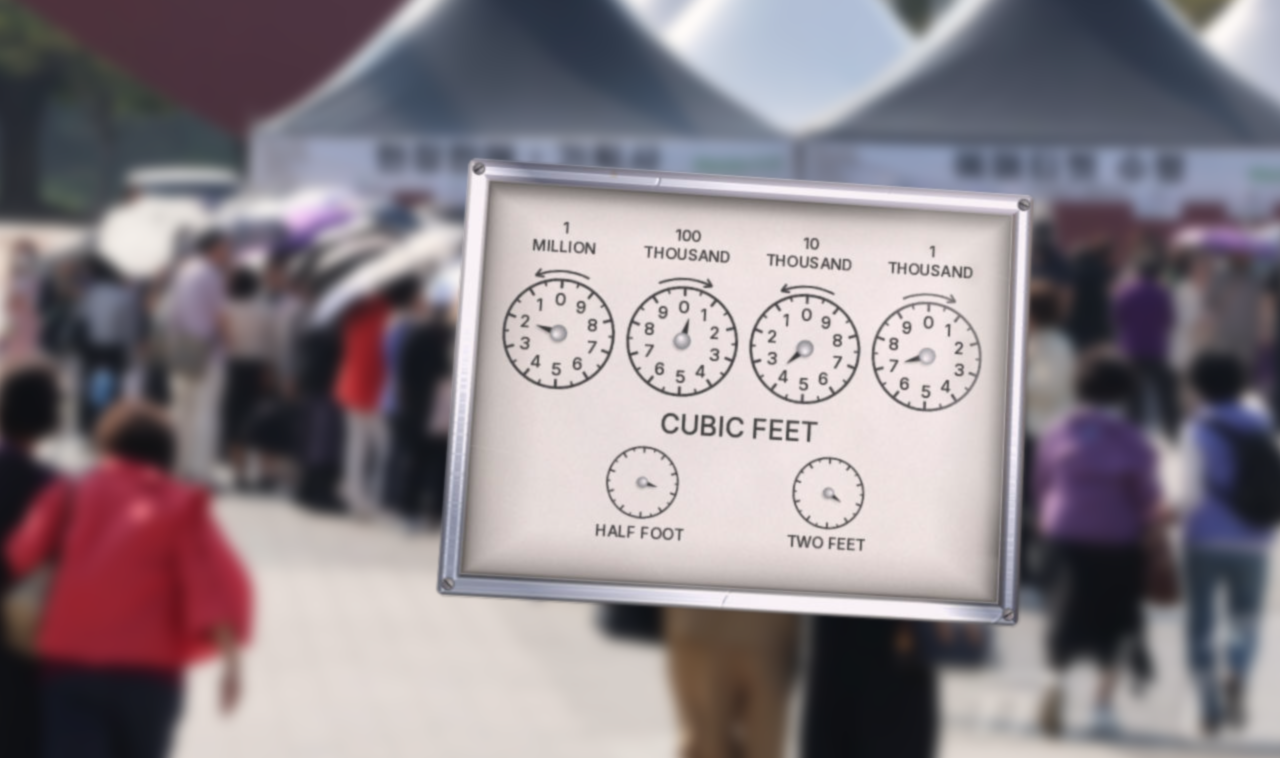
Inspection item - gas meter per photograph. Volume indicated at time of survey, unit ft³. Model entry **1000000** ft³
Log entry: **203700** ft³
